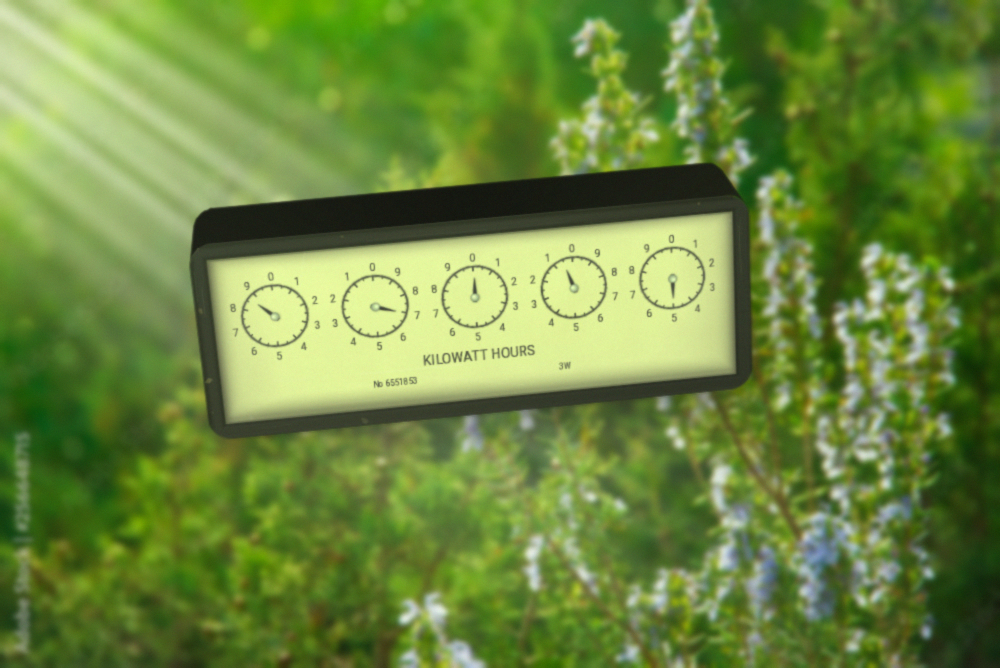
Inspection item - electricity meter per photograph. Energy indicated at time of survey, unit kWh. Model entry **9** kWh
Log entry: **87005** kWh
